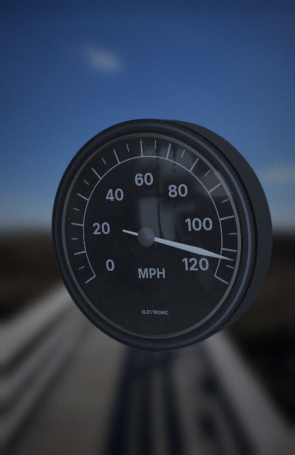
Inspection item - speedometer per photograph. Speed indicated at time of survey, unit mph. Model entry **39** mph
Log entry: **112.5** mph
